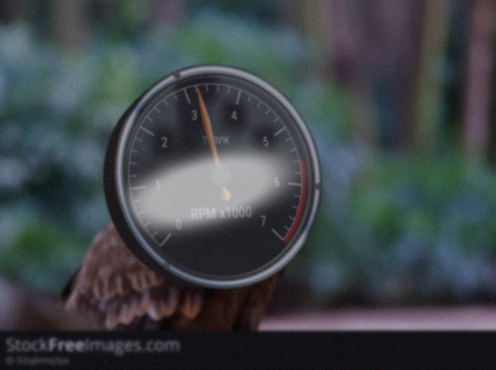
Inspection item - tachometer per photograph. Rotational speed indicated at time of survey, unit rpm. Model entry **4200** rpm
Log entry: **3200** rpm
